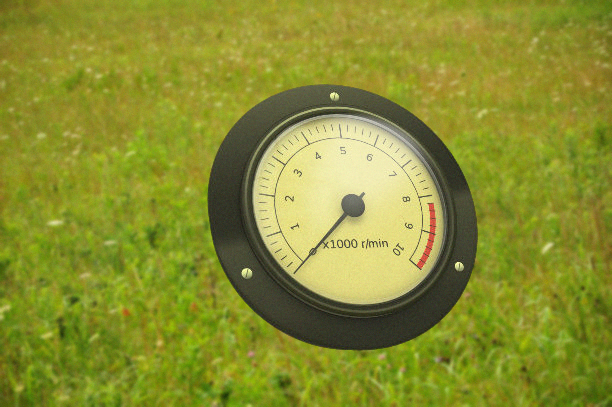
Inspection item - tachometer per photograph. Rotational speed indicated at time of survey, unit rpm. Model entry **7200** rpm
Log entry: **0** rpm
